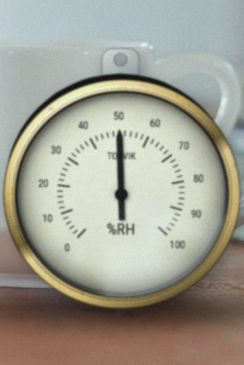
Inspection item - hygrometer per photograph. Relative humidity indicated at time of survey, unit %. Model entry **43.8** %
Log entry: **50** %
